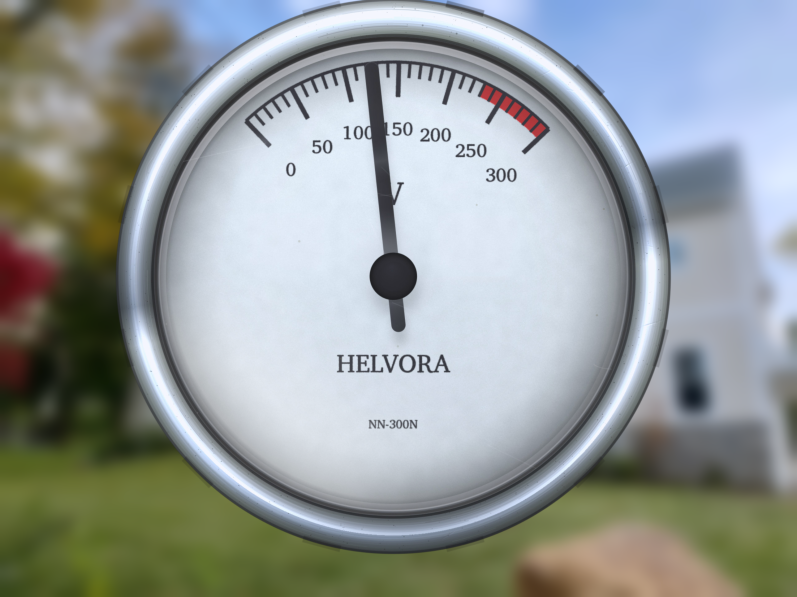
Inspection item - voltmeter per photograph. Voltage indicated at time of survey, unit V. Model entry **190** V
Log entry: **125** V
